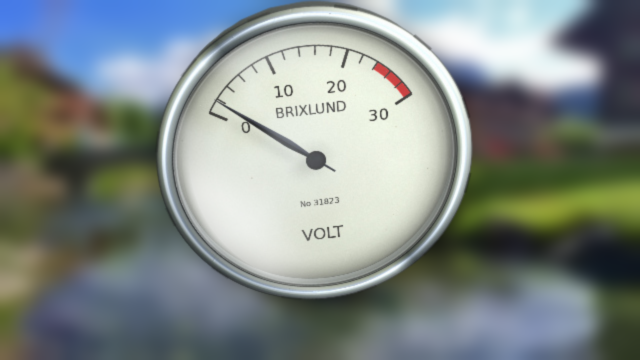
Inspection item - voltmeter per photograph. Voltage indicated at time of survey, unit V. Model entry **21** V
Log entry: **2** V
